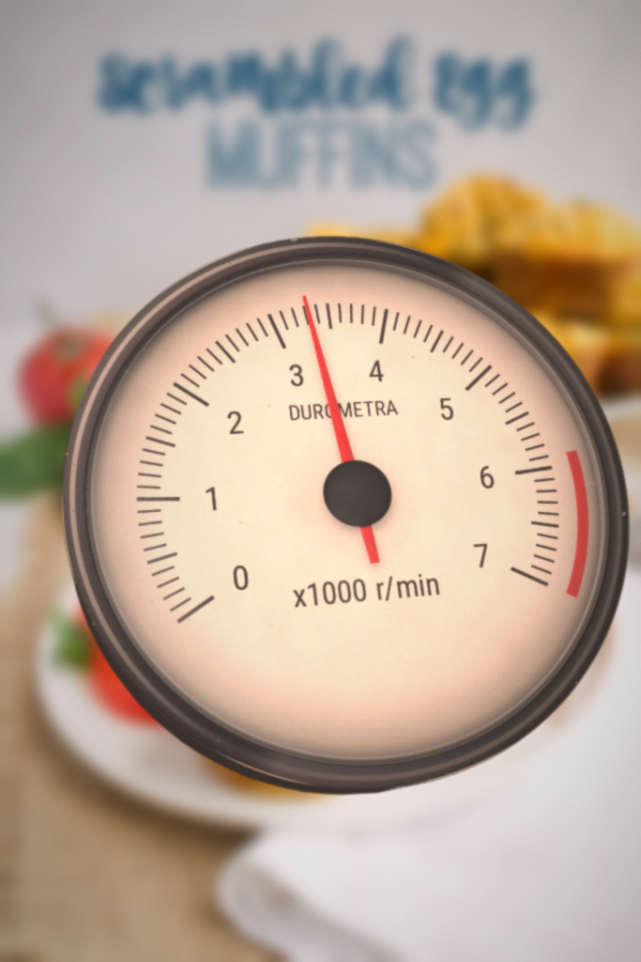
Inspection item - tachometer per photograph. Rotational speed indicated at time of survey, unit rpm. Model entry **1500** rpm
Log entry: **3300** rpm
